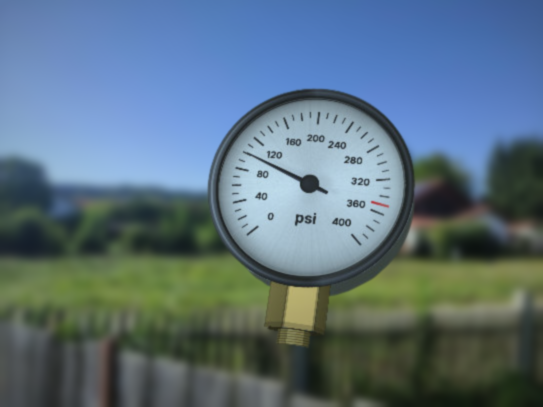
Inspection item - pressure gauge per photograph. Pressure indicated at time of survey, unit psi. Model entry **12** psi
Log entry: **100** psi
